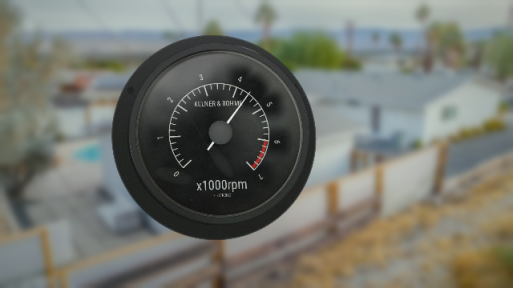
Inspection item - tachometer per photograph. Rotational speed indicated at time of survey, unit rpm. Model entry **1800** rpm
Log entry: **4400** rpm
